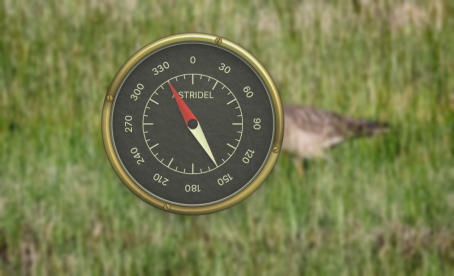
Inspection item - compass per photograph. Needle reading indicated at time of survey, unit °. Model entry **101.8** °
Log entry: **330** °
